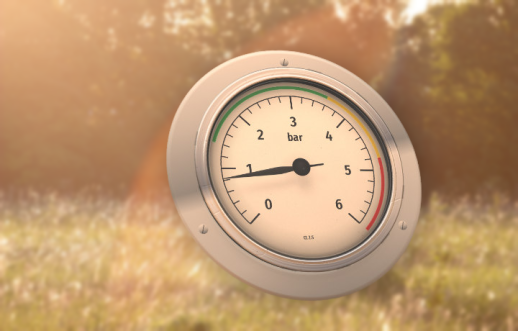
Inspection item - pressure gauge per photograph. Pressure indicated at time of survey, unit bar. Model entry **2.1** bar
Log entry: **0.8** bar
